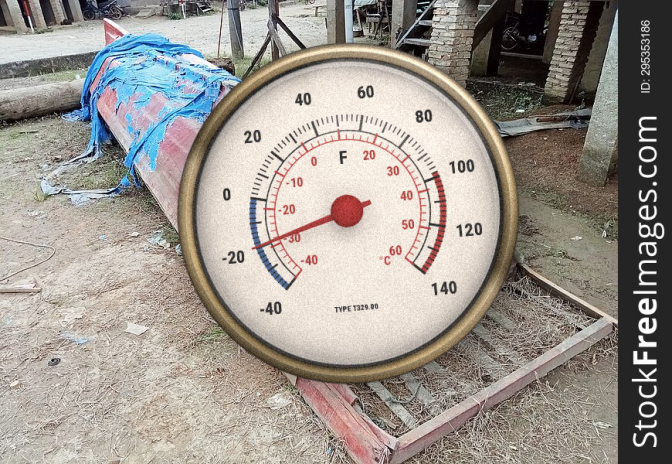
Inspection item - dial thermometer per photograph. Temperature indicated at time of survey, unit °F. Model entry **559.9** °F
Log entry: **-20** °F
